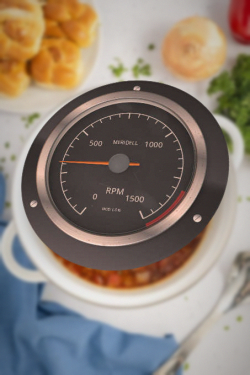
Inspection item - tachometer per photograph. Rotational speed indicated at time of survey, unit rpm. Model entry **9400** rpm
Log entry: **300** rpm
